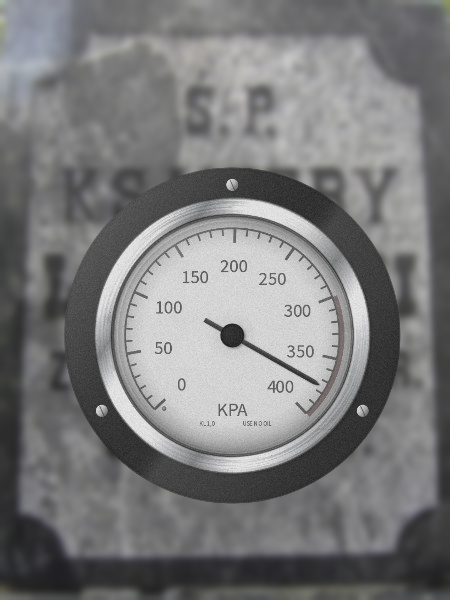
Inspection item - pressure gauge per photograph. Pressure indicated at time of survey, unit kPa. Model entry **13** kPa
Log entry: **375** kPa
